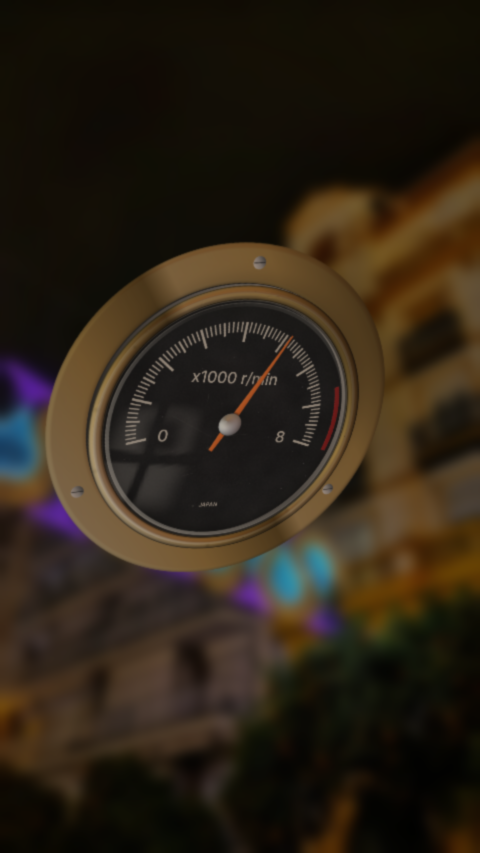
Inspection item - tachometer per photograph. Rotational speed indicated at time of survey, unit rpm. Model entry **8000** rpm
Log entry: **5000** rpm
